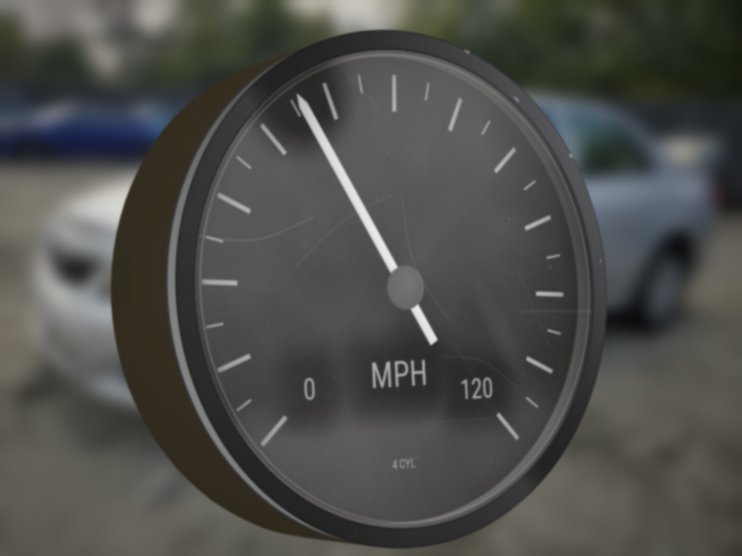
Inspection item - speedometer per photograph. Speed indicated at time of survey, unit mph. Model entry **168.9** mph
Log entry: **45** mph
